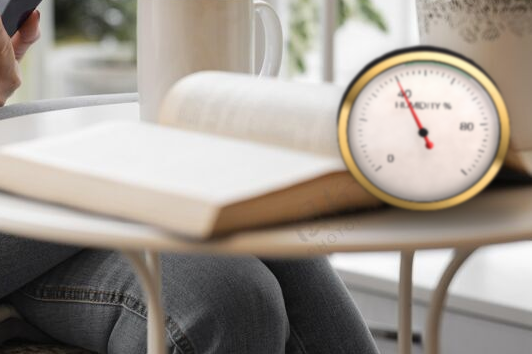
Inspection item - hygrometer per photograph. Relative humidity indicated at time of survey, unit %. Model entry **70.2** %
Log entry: **40** %
